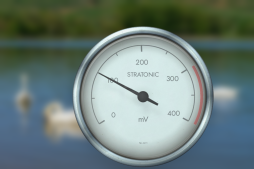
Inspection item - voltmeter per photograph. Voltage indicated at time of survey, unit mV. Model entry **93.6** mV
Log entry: **100** mV
